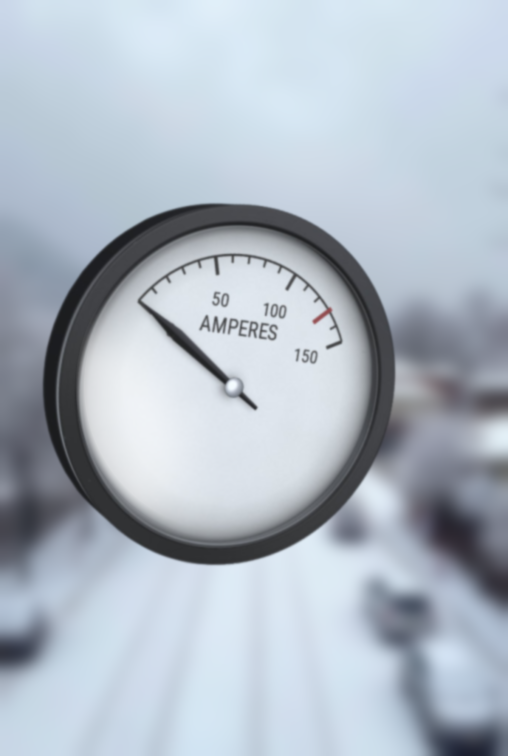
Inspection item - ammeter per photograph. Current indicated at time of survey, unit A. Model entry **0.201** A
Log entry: **0** A
